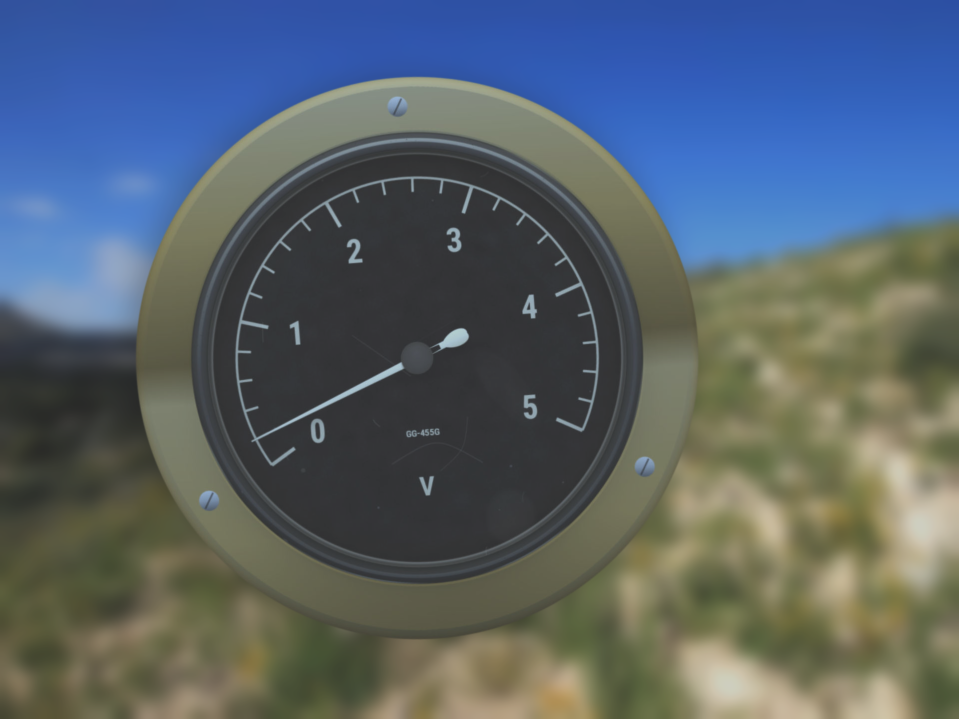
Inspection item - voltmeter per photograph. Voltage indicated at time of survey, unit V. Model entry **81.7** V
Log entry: **0.2** V
